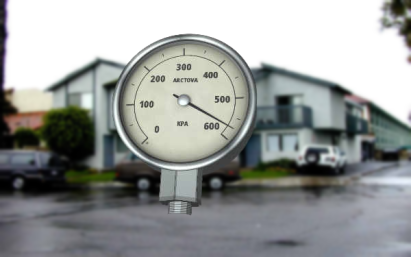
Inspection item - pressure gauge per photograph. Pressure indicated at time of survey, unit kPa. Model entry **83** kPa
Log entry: **575** kPa
